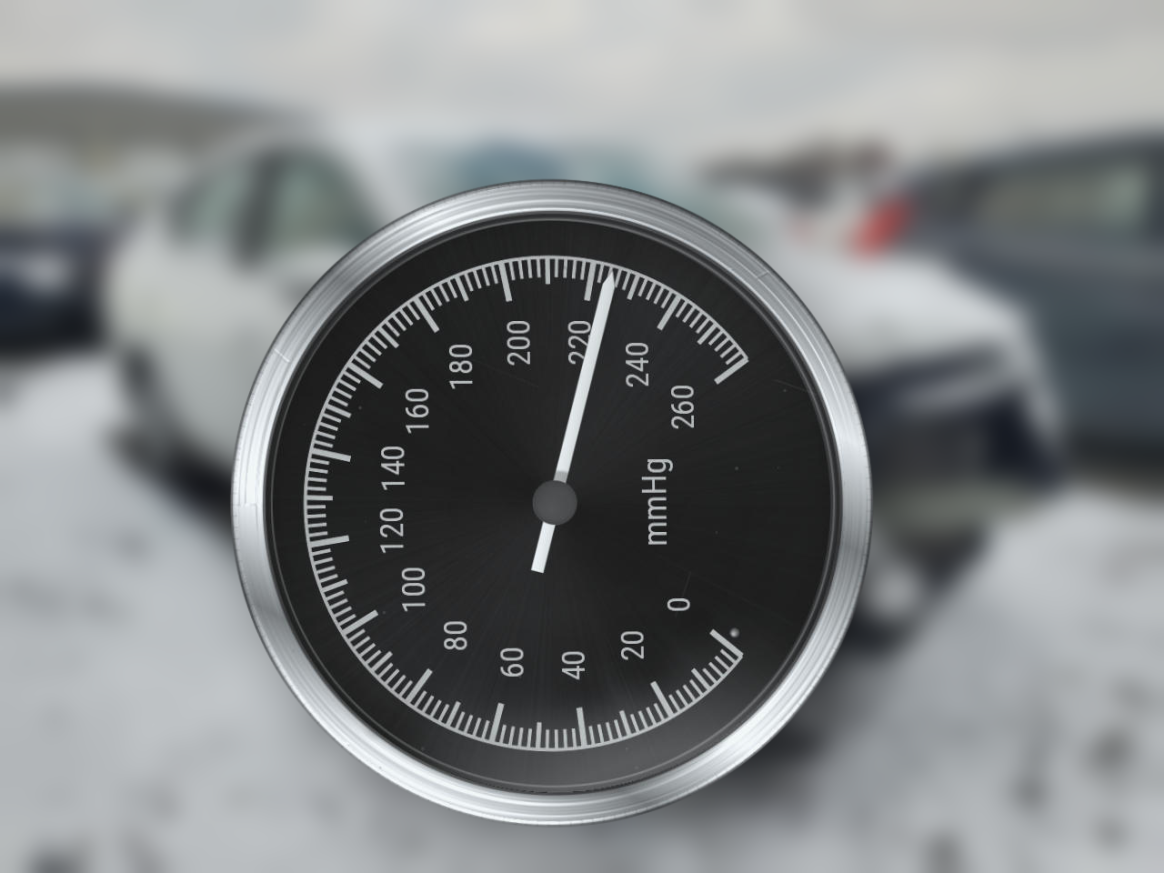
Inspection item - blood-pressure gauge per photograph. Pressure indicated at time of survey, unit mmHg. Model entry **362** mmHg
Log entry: **224** mmHg
